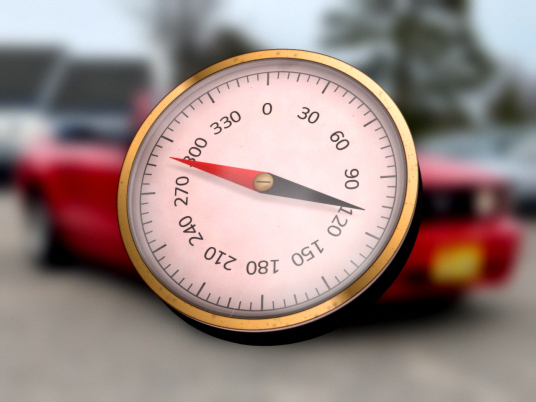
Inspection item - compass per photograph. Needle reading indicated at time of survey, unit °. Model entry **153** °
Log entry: **290** °
